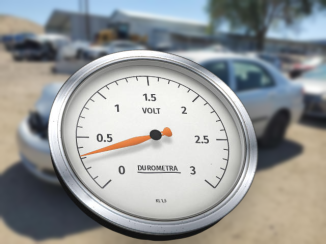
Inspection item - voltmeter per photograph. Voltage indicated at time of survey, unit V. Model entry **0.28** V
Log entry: **0.3** V
